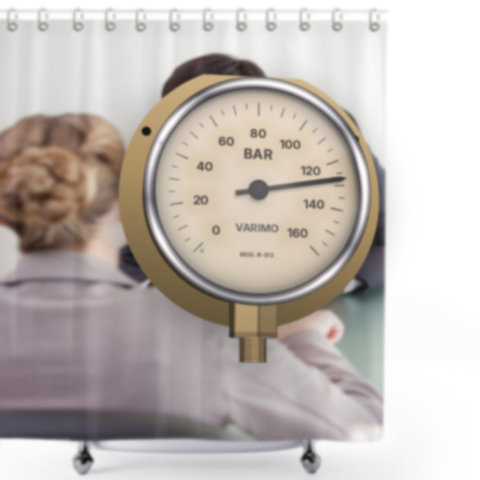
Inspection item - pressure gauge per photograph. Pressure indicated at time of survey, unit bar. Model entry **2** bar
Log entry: **127.5** bar
